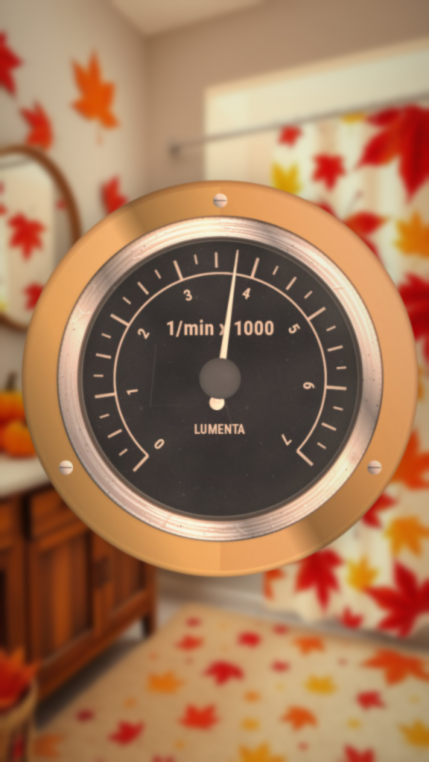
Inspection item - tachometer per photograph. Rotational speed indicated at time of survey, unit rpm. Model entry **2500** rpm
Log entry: **3750** rpm
